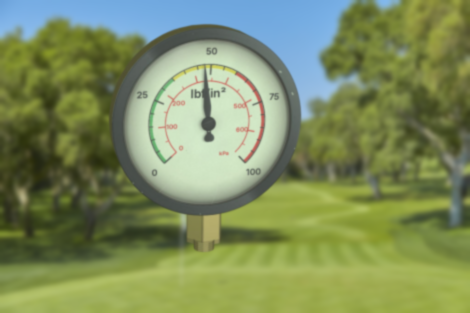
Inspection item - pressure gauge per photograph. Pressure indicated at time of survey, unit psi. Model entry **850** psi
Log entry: **47.5** psi
